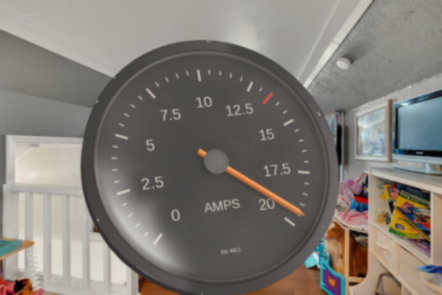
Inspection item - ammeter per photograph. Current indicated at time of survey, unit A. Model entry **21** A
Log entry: **19.5** A
